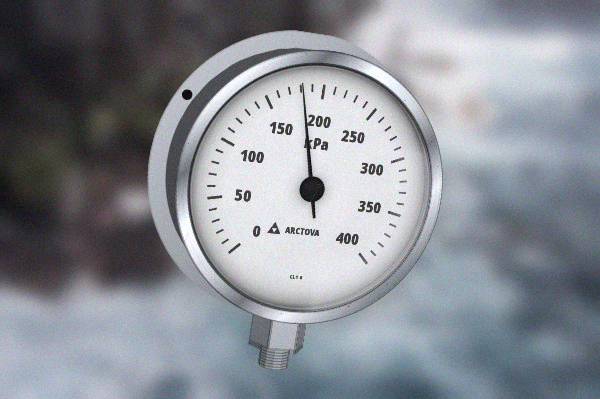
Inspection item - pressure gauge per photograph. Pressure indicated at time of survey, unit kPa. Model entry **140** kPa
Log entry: **180** kPa
